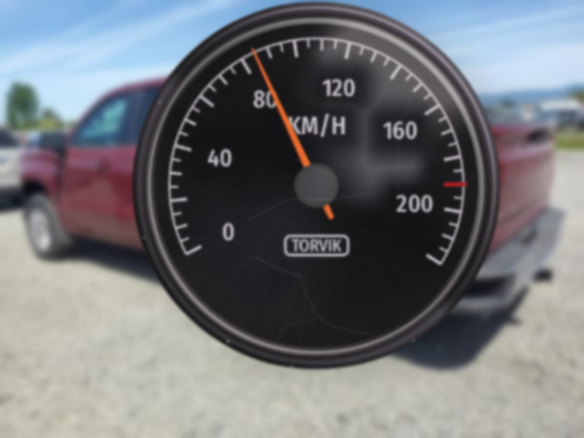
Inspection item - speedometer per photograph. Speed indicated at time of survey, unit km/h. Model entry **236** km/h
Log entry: **85** km/h
